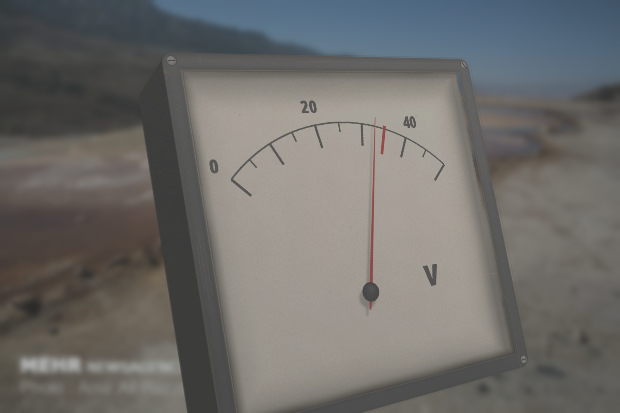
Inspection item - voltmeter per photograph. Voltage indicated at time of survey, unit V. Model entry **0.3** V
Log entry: **32.5** V
